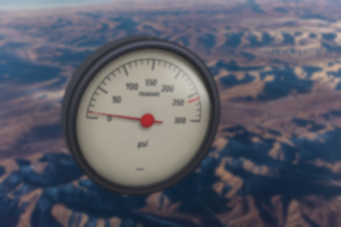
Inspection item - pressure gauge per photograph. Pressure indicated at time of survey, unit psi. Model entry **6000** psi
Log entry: **10** psi
